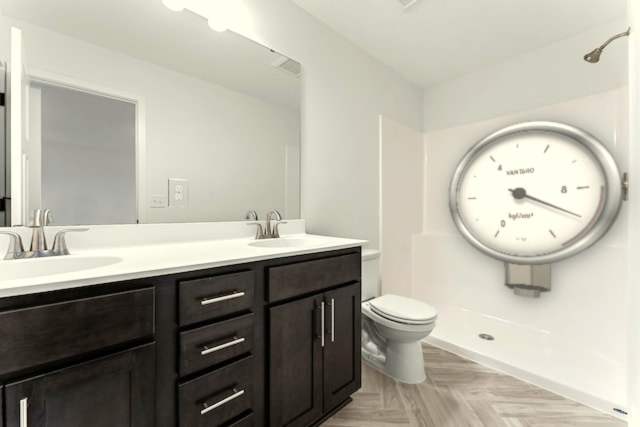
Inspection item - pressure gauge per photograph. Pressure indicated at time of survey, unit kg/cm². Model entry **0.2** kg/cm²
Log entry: **9** kg/cm²
